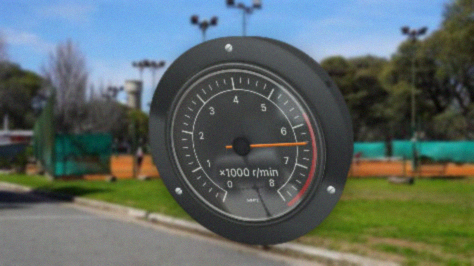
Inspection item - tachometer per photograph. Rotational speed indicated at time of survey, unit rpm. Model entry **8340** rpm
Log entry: **6400** rpm
